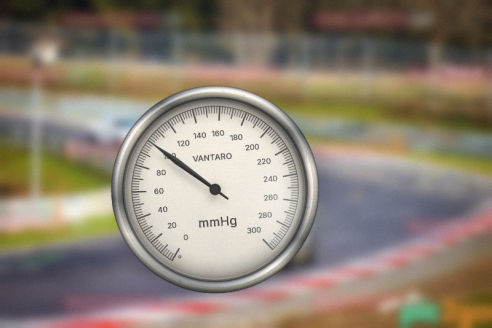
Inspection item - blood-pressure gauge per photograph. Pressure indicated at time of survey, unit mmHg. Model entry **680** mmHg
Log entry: **100** mmHg
